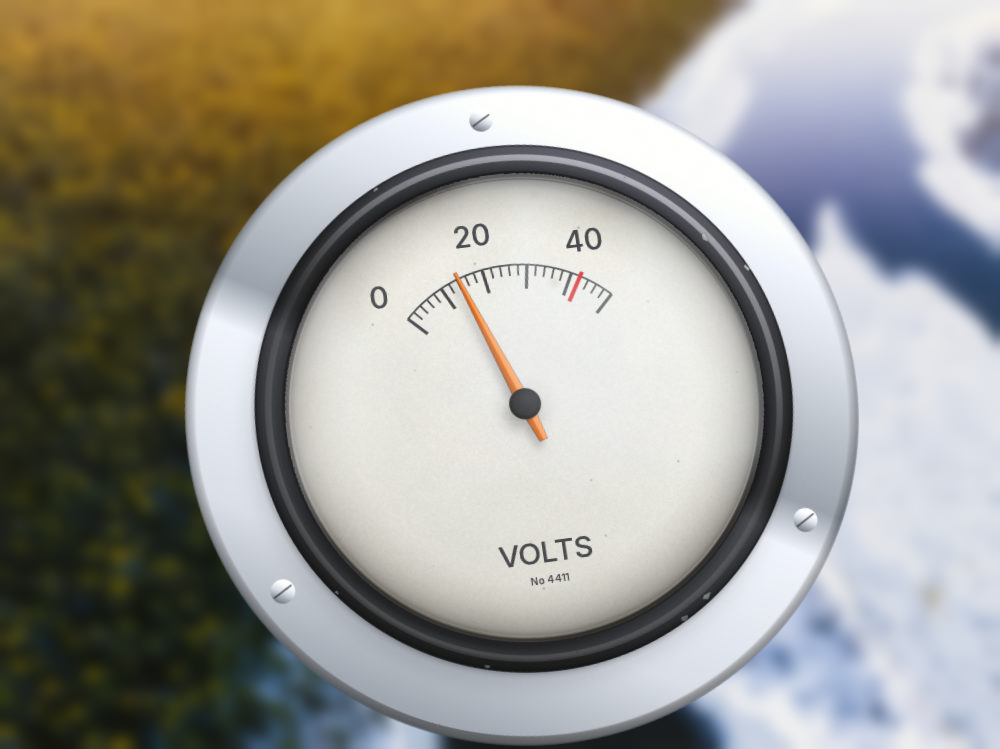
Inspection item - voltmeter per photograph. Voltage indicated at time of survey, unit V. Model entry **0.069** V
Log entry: **14** V
